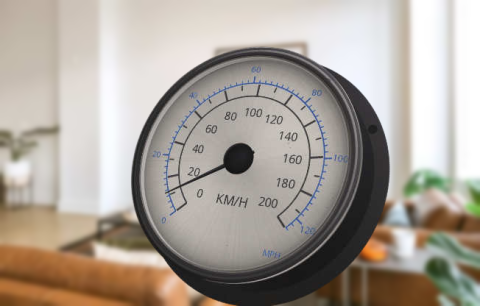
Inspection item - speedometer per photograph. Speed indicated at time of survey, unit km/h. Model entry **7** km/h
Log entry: **10** km/h
